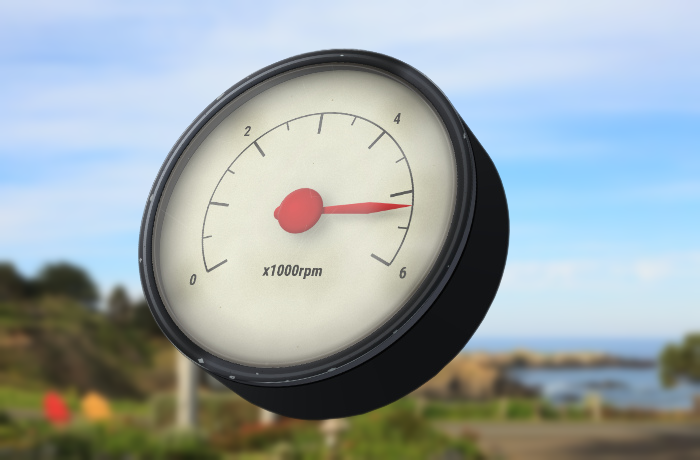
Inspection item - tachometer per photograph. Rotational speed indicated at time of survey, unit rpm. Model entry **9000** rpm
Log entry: **5250** rpm
